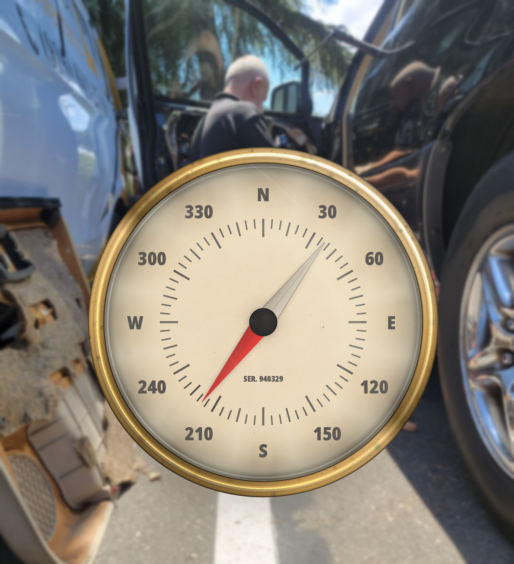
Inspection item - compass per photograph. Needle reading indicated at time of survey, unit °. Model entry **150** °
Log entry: **217.5** °
